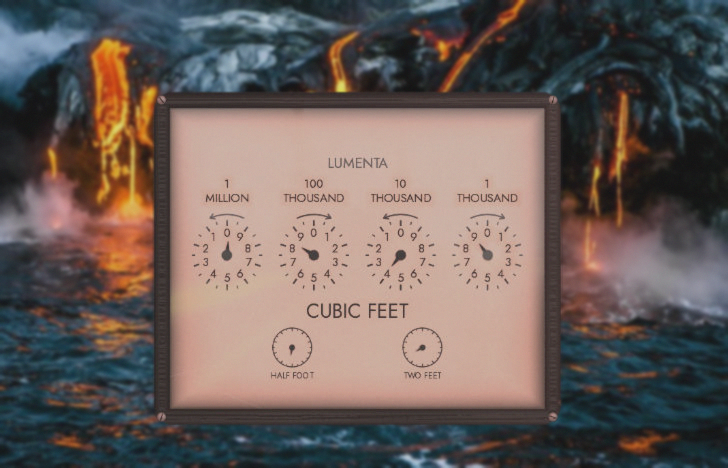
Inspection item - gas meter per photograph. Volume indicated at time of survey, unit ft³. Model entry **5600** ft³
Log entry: **983900** ft³
